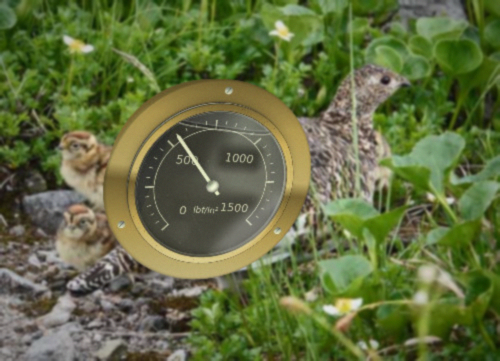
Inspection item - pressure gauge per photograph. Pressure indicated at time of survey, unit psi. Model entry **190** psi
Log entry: **550** psi
